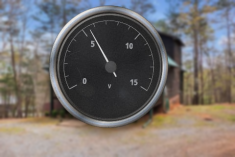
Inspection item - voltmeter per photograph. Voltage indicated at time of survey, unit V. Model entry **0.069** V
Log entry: **5.5** V
